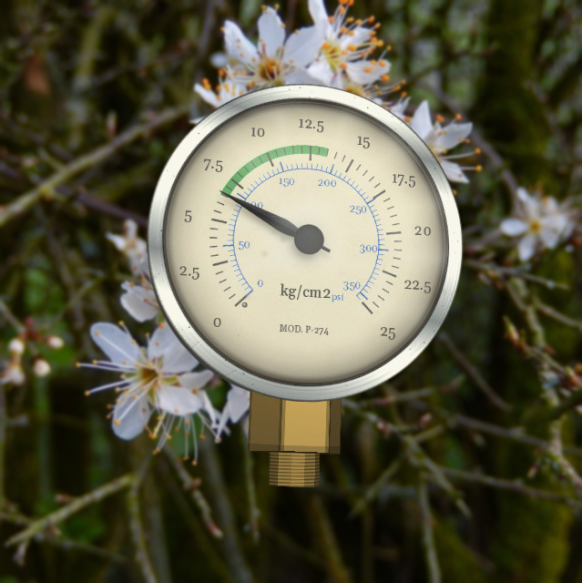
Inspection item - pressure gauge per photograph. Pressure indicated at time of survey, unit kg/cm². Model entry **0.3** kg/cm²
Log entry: **6.5** kg/cm²
